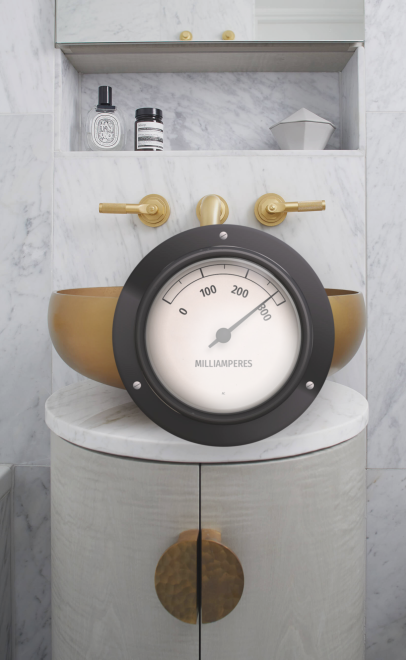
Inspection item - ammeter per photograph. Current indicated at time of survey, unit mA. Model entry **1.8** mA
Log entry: **275** mA
